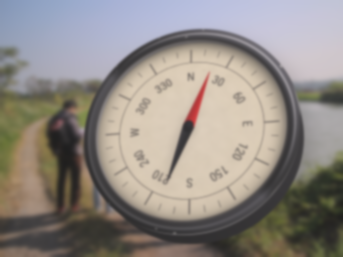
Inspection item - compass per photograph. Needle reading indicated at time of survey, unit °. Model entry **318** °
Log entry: **20** °
